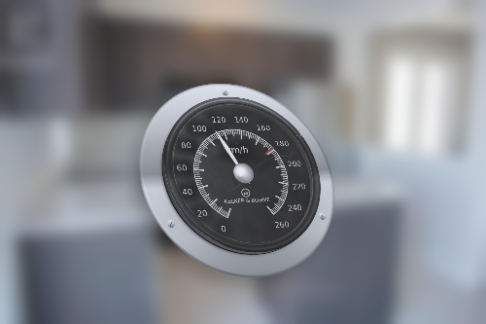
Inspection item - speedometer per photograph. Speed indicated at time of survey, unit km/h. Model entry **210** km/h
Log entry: **110** km/h
